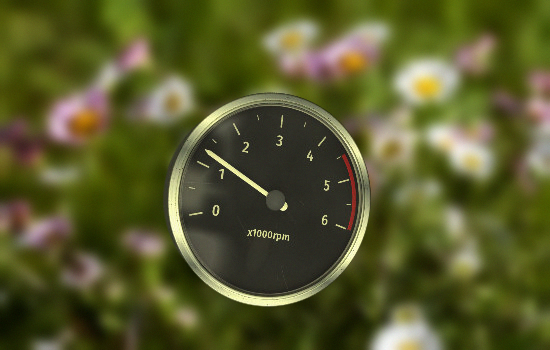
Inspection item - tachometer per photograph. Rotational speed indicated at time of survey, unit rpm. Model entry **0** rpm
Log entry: **1250** rpm
